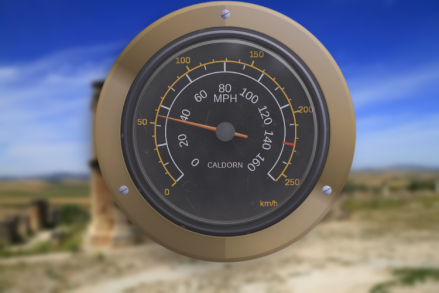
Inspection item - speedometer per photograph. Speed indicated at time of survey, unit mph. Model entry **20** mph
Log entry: **35** mph
